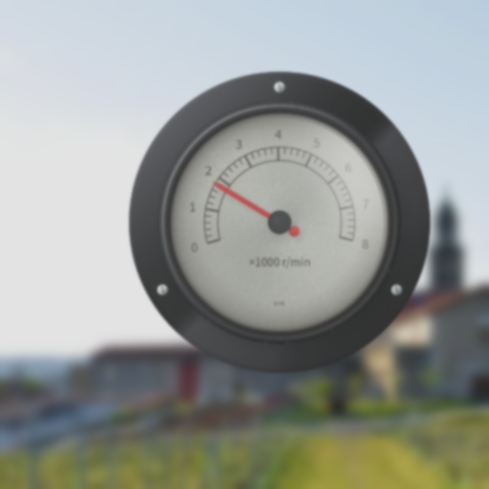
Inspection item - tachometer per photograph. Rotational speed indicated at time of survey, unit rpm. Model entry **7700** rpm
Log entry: **1800** rpm
